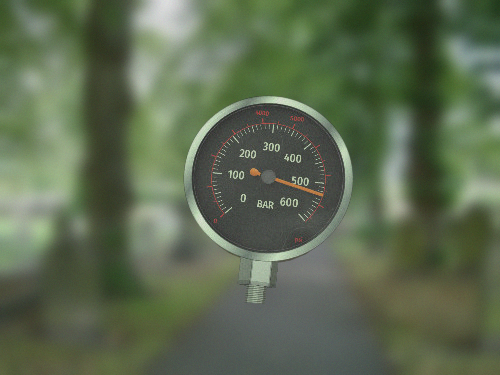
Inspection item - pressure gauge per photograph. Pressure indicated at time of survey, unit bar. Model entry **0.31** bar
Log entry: **530** bar
